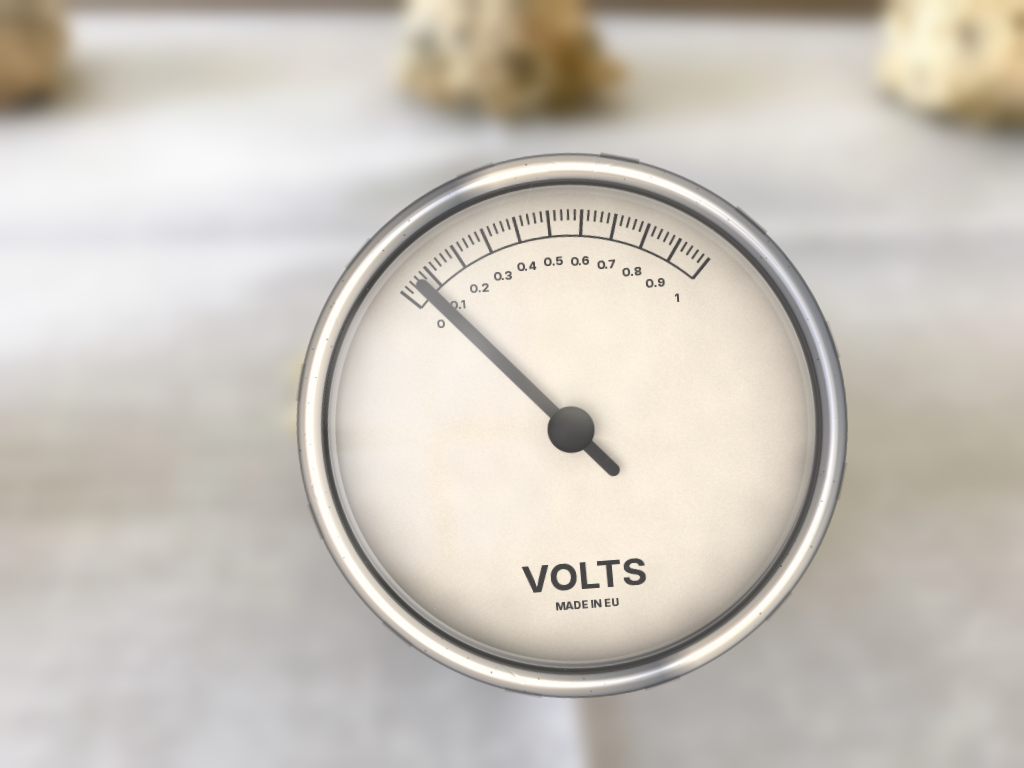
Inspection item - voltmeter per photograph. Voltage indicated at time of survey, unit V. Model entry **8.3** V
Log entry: **0.06** V
